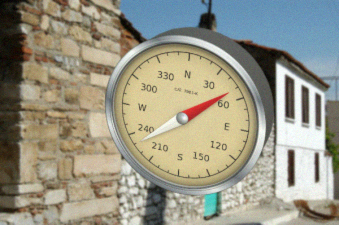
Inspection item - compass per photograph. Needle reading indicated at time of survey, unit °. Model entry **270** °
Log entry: **50** °
